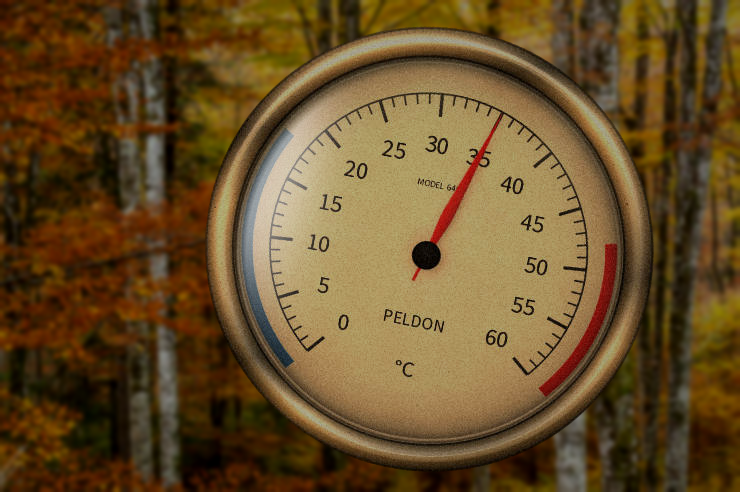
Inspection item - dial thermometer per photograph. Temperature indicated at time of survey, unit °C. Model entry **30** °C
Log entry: **35** °C
